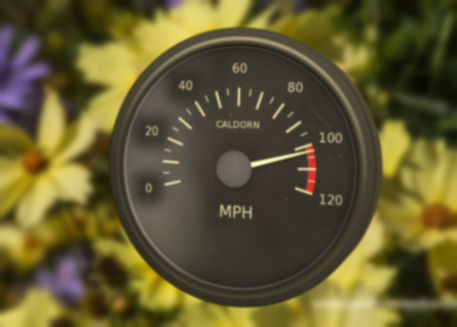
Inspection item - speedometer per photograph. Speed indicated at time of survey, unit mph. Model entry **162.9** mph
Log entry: **102.5** mph
